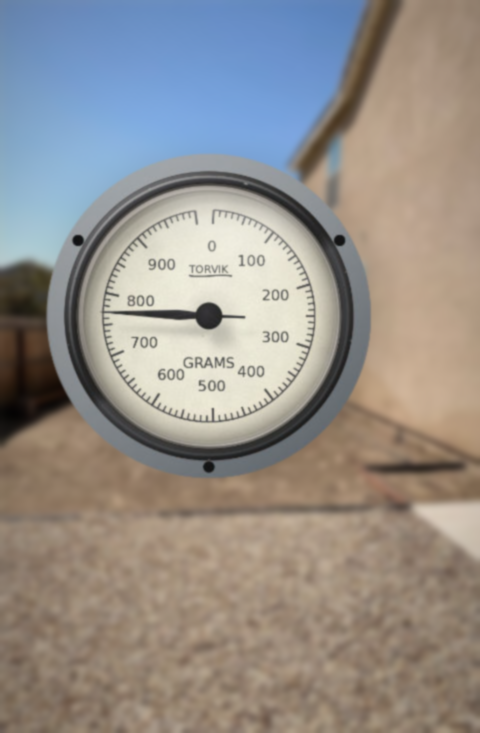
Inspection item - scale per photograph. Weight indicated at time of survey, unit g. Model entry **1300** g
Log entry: **770** g
